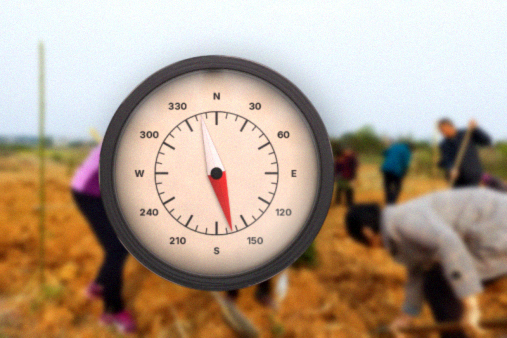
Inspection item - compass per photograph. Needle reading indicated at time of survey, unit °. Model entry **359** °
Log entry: **165** °
